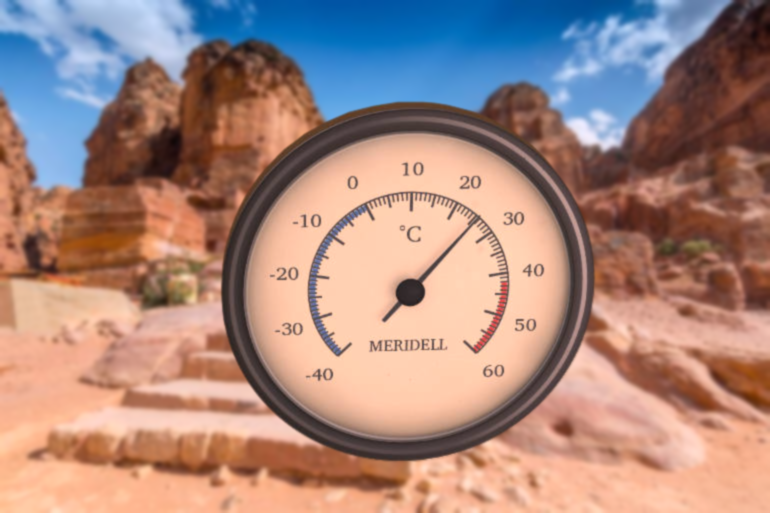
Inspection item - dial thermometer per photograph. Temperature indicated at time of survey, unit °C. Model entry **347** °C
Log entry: **25** °C
